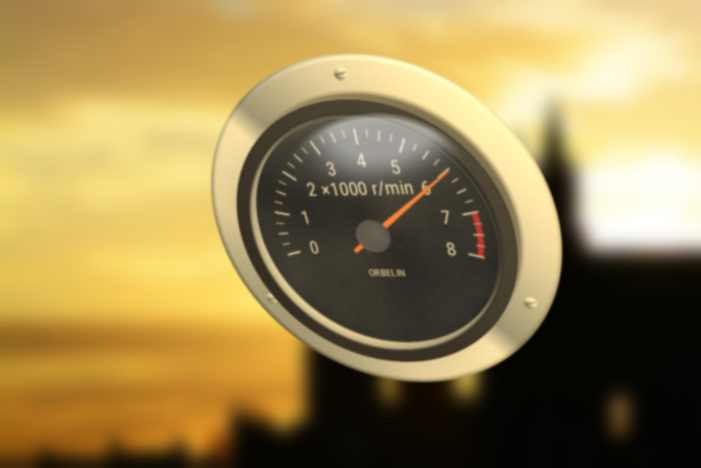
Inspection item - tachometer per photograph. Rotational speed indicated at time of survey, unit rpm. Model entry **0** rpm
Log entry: **6000** rpm
